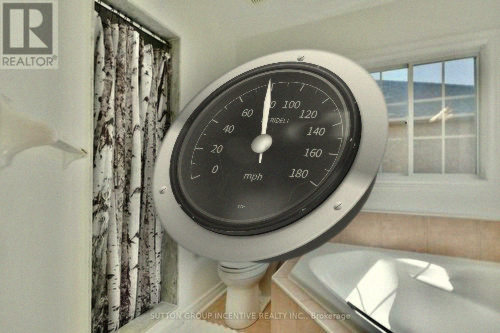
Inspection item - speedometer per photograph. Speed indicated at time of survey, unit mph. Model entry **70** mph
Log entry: **80** mph
